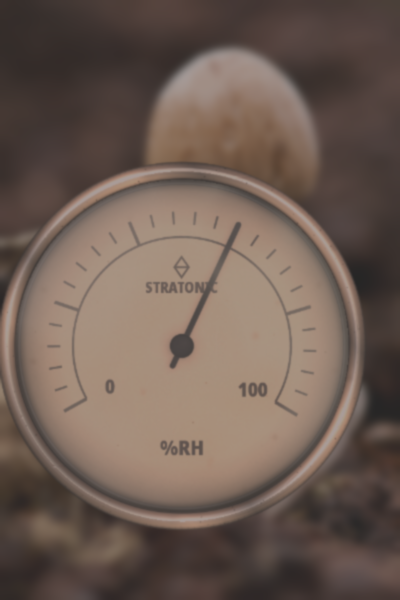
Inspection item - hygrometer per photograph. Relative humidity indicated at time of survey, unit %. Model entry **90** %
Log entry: **60** %
